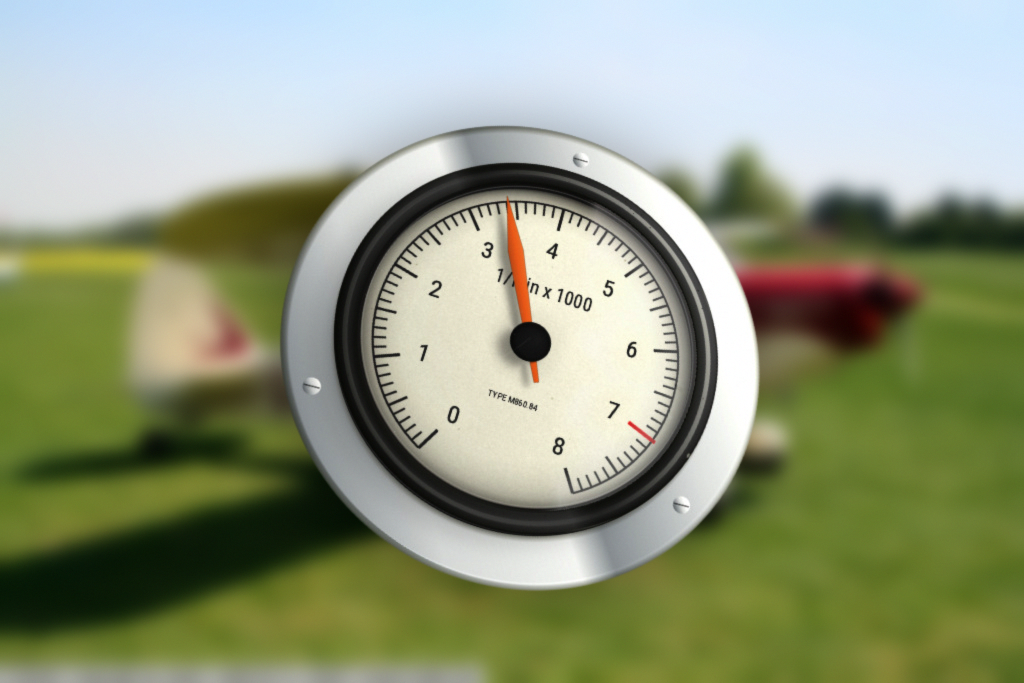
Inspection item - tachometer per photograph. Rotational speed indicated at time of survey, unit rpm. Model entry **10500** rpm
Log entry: **3400** rpm
